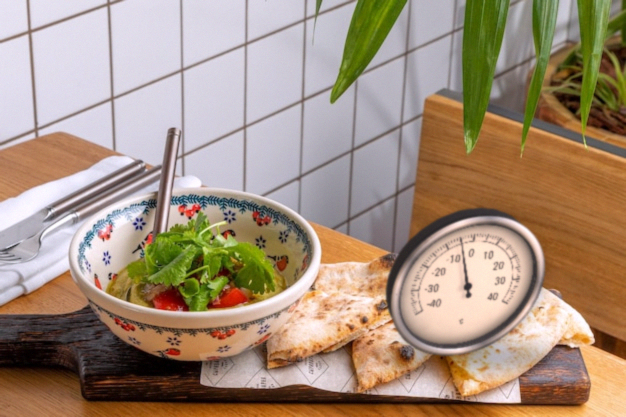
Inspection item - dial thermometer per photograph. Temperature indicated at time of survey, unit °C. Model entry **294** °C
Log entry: **-5** °C
